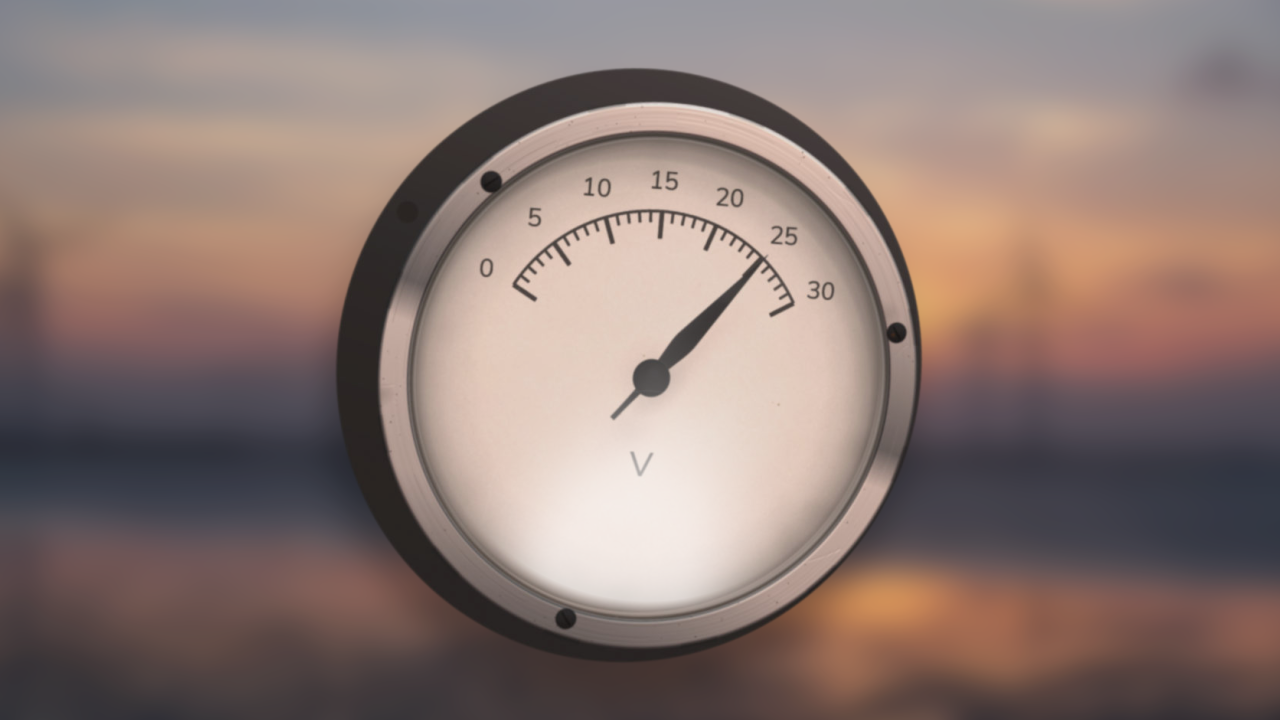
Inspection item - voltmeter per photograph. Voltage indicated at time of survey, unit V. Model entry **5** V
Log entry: **25** V
